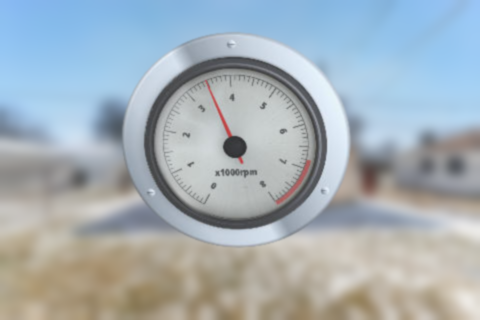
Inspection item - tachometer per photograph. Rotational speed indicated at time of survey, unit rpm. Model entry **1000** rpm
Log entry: **3500** rpm
